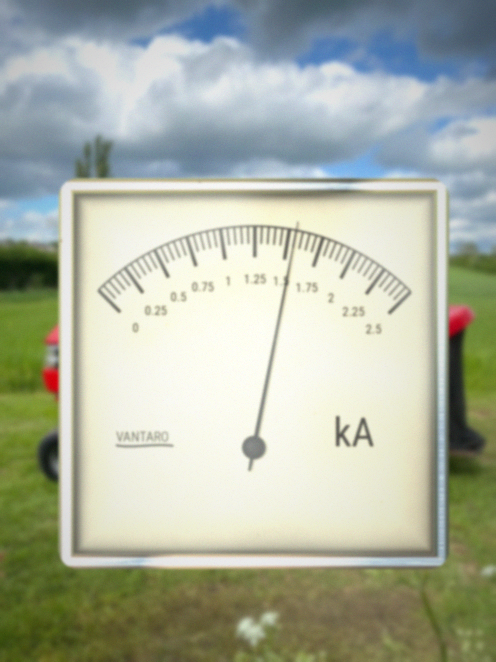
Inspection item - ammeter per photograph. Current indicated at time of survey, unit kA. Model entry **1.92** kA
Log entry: **1.55** kA
